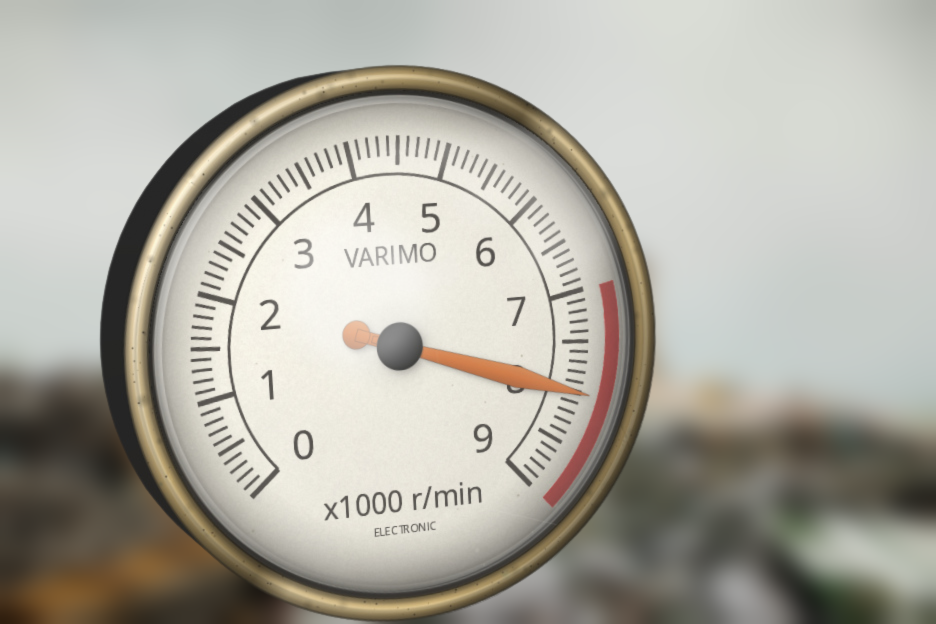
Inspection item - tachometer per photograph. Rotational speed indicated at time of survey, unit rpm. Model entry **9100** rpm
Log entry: **8000** rpm
